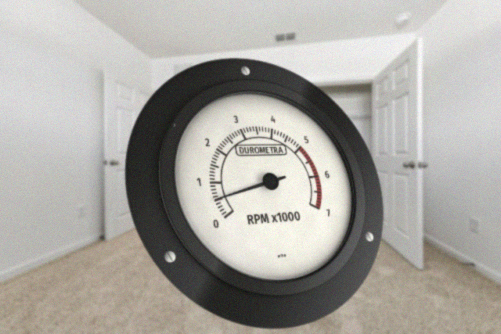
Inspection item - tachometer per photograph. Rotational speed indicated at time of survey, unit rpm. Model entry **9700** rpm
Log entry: **500** rpm
